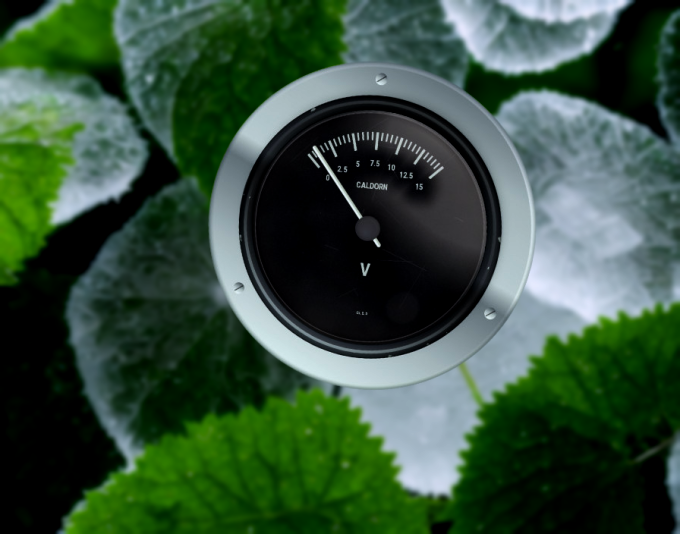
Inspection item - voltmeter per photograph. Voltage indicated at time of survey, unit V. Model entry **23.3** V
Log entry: **1** V
